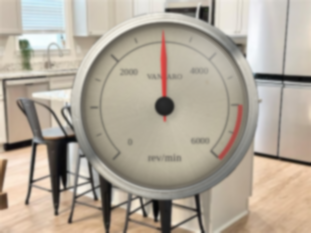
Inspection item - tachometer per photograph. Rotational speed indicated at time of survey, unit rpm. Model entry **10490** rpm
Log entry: **3000** rpm
